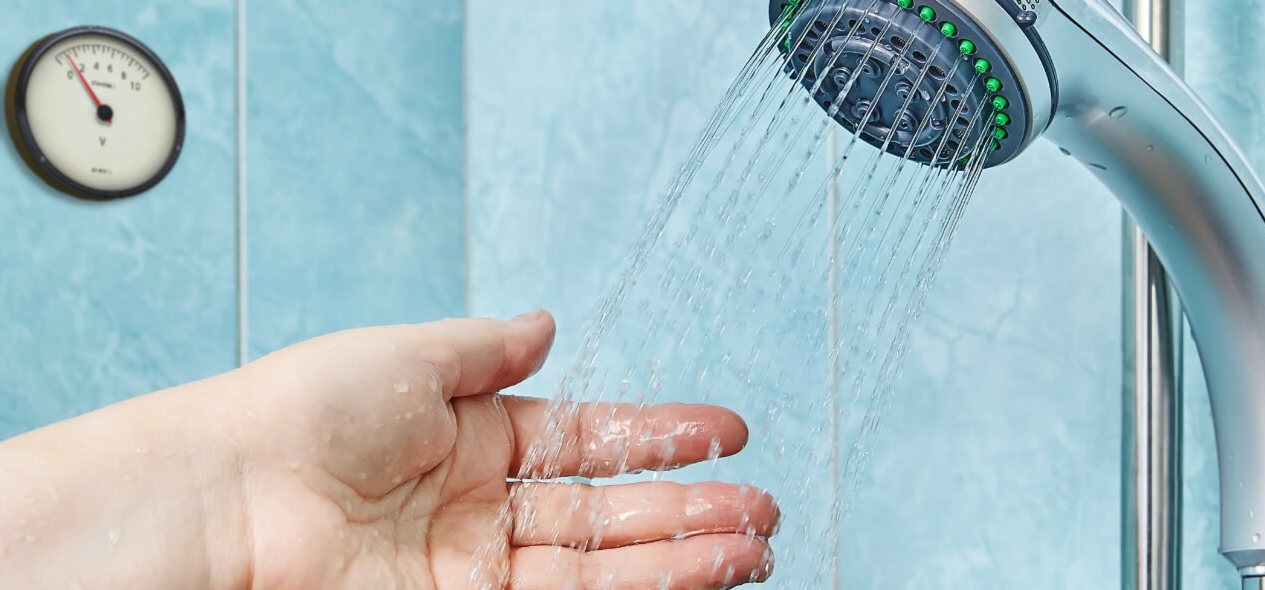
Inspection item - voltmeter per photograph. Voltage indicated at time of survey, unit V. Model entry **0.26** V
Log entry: **1** V
